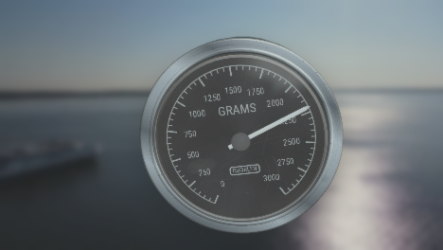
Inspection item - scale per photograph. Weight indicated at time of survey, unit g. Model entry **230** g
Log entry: **2200** g
